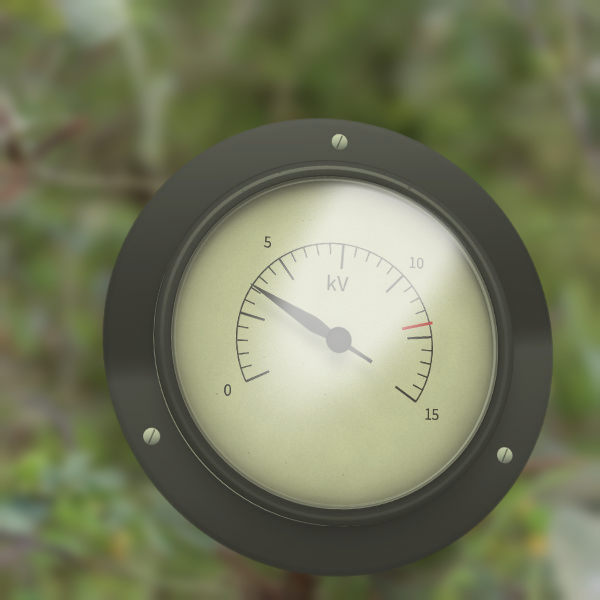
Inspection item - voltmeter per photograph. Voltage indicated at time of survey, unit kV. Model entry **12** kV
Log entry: **3.5** kV
